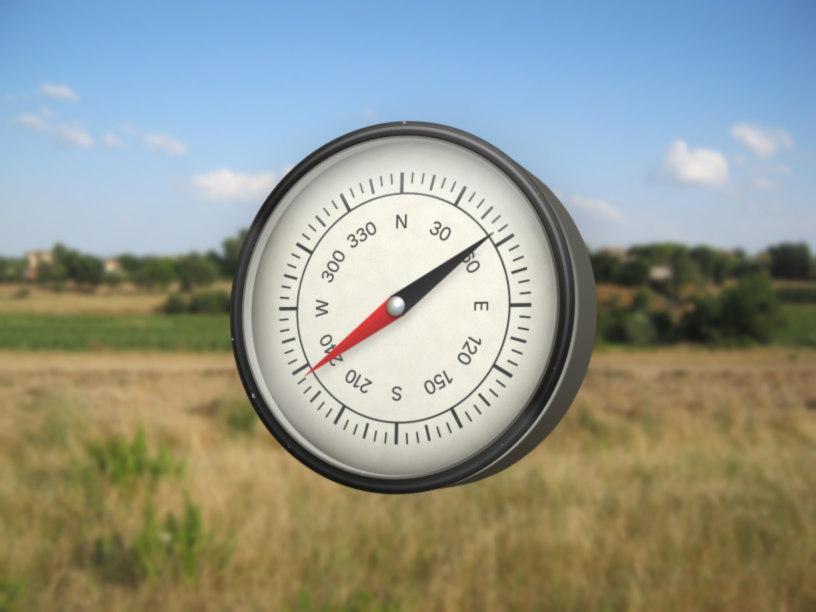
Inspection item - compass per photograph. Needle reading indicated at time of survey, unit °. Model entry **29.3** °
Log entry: **235** °
